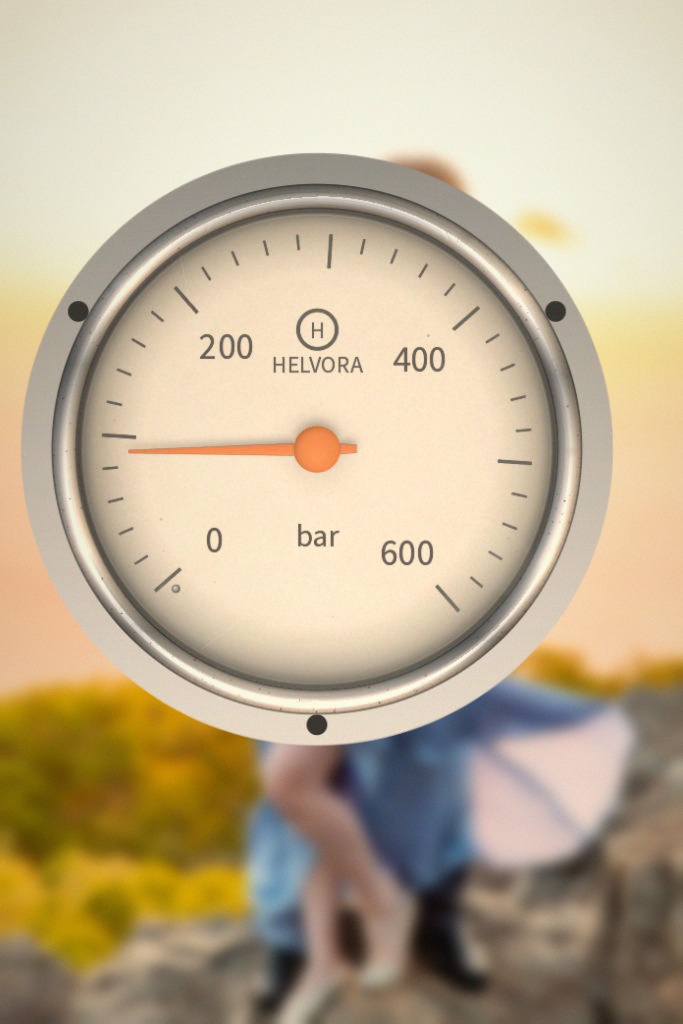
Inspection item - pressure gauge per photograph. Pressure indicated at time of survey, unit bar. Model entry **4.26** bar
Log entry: **90** bar
